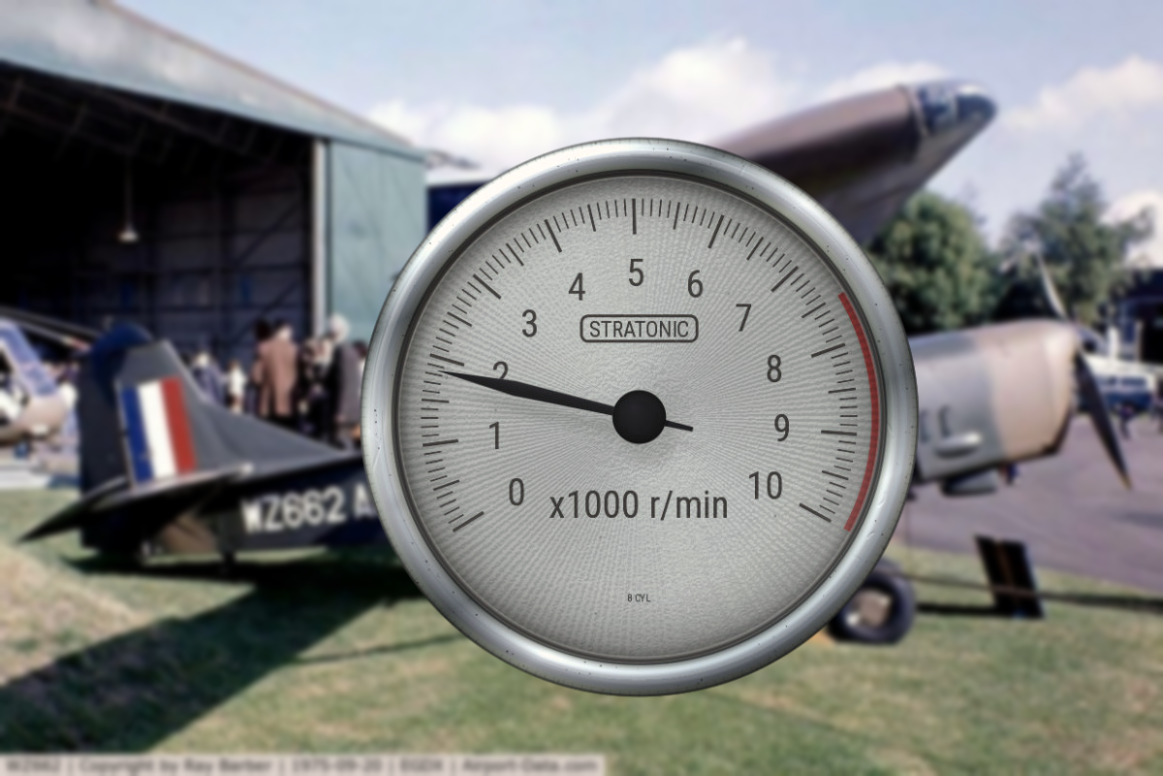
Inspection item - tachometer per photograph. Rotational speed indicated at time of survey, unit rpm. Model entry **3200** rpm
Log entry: **1850** rpm
